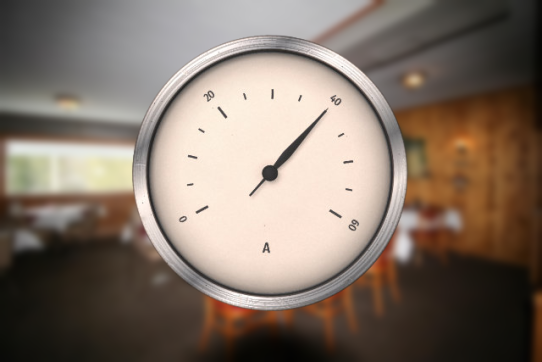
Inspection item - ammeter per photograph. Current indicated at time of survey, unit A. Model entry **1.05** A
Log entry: **40** A
